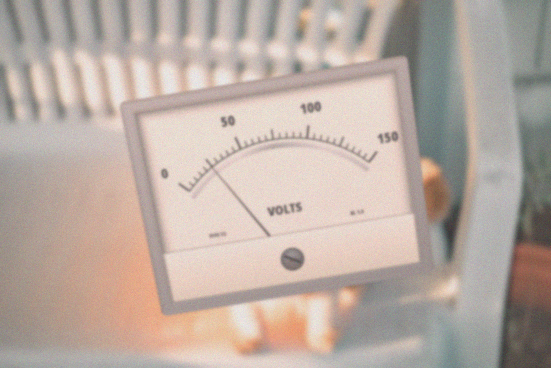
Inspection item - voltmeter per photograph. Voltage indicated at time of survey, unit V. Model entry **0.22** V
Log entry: **25** V
